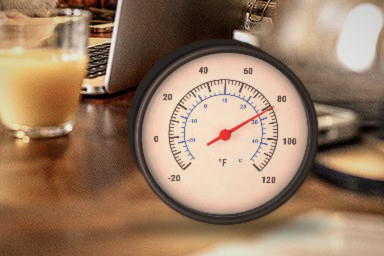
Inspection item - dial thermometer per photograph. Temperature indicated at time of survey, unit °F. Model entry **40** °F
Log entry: **80** °F
